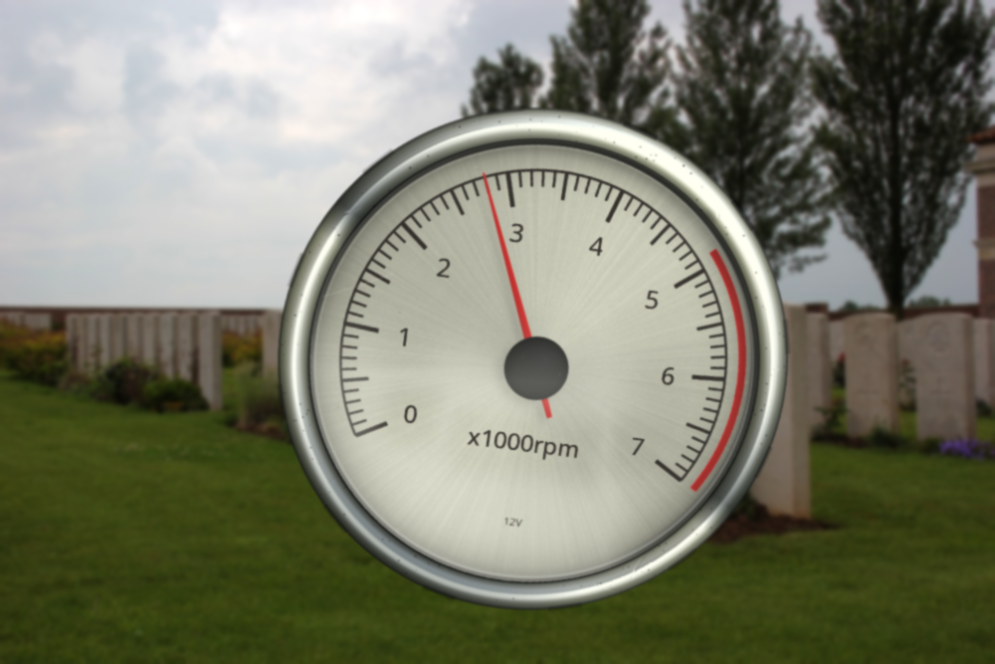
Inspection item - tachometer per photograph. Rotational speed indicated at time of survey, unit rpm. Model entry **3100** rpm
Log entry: **2800** rpm
